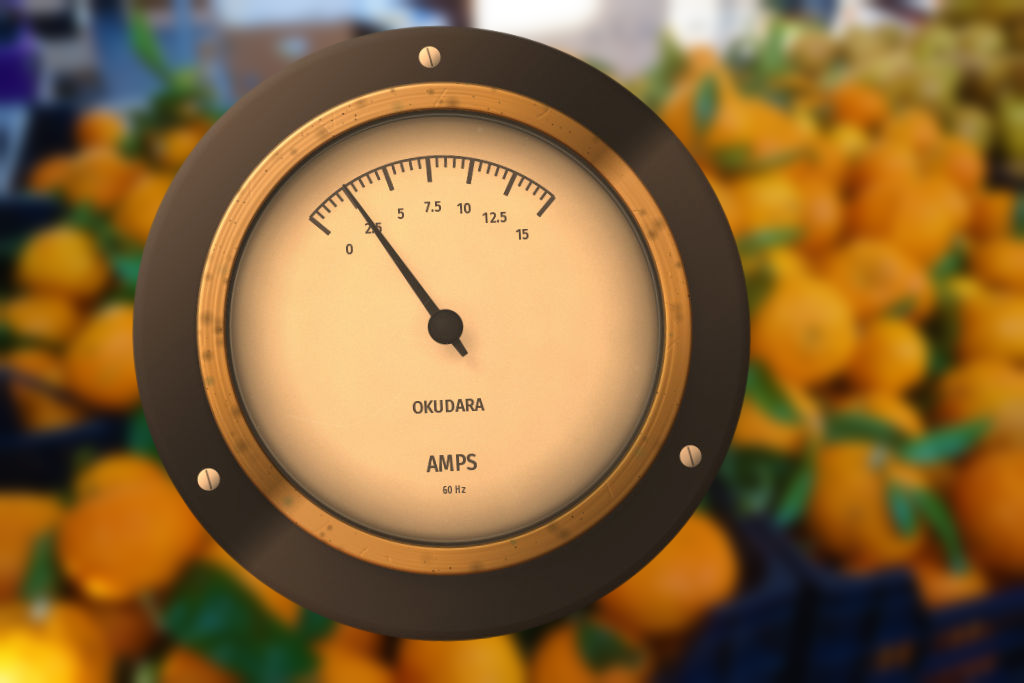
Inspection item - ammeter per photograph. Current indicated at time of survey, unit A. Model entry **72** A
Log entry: **2.5** A
